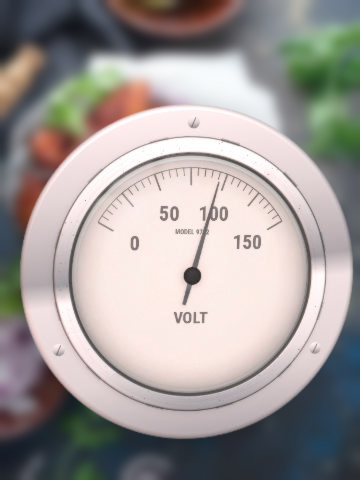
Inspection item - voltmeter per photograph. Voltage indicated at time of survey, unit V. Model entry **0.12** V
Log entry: **95** V
